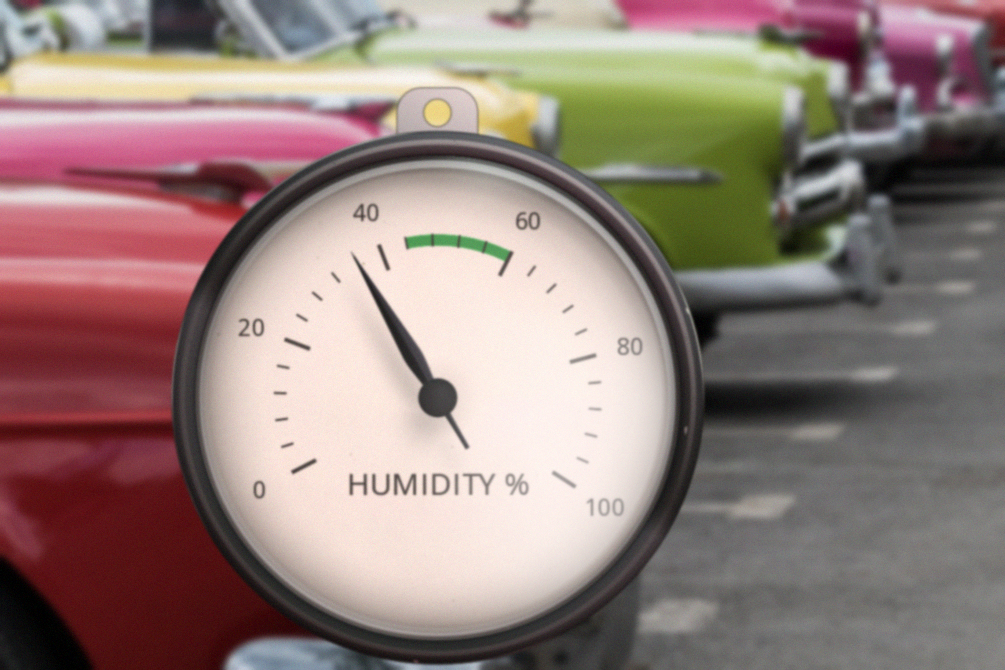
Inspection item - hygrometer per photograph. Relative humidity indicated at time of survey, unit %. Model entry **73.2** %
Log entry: **36** %
